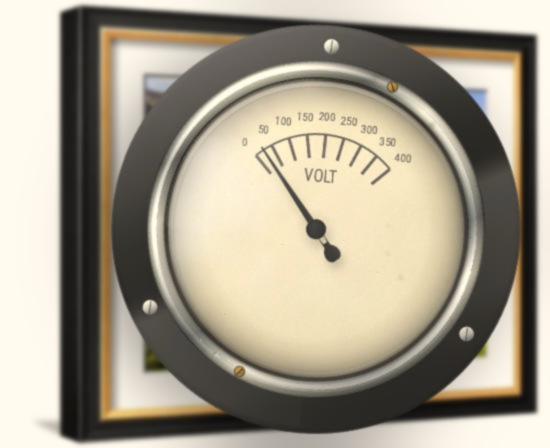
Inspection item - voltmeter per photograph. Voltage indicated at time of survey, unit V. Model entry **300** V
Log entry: **25** V
